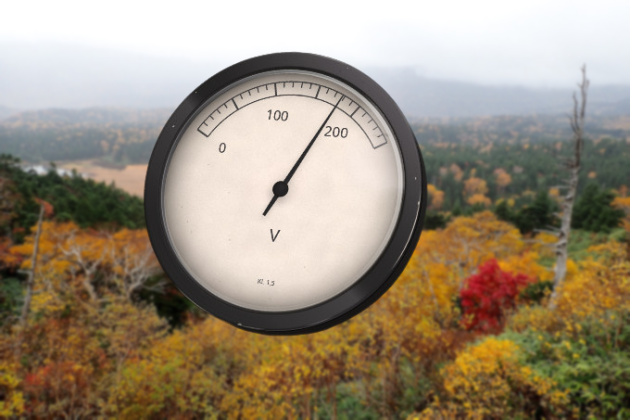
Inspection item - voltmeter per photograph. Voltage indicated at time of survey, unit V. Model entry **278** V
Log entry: **180** V
